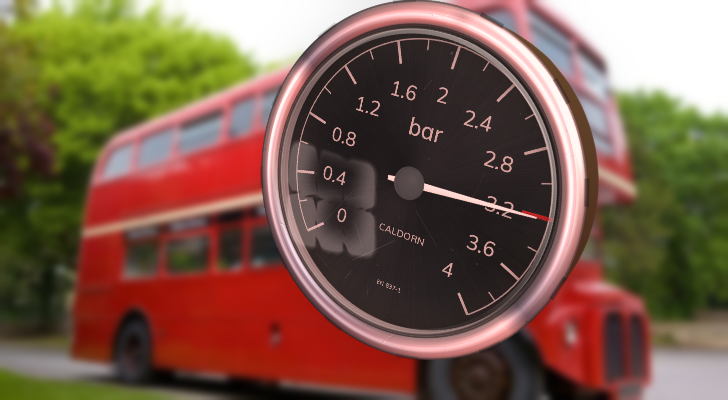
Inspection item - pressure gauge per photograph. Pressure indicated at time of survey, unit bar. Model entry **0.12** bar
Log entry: **3.2** bar
